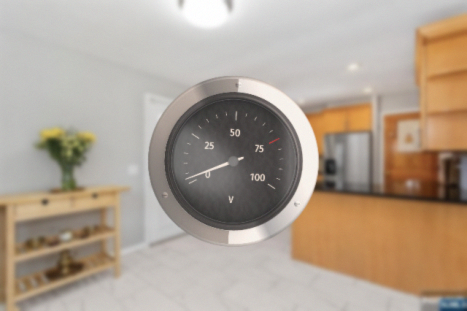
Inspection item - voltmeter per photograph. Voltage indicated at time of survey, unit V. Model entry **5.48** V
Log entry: **2.5** V
